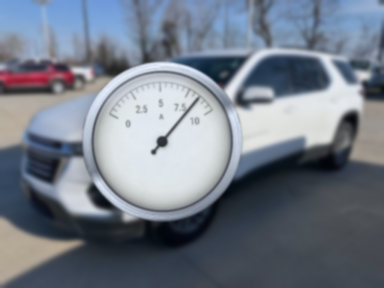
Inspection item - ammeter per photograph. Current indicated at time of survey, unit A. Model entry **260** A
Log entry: **8.5** A
